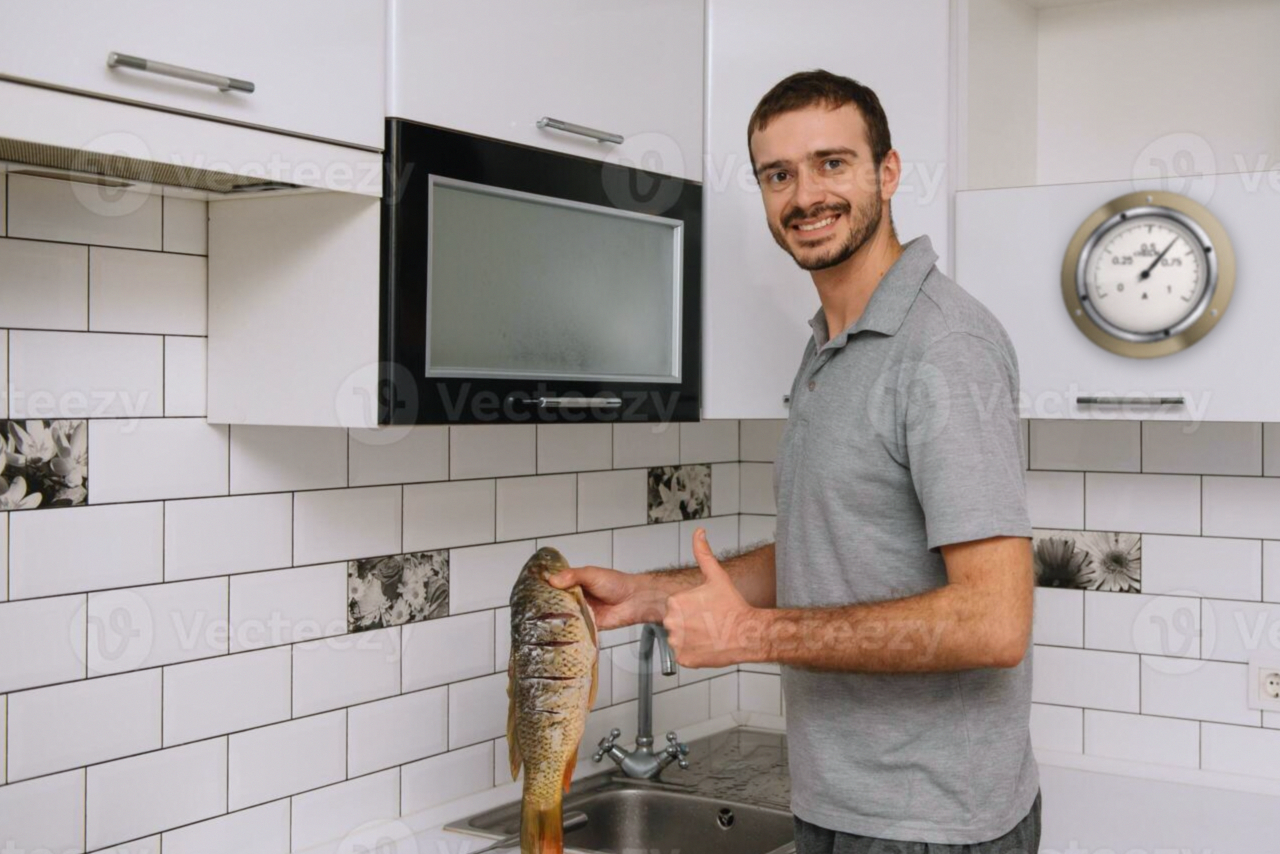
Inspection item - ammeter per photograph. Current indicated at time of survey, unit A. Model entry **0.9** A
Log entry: **0.65** A
